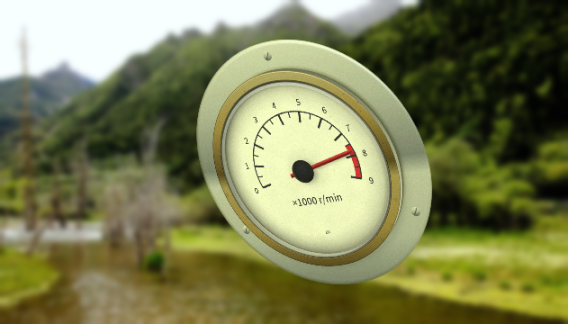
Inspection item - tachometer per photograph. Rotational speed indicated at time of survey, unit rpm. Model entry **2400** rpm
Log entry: **7750** rpm
